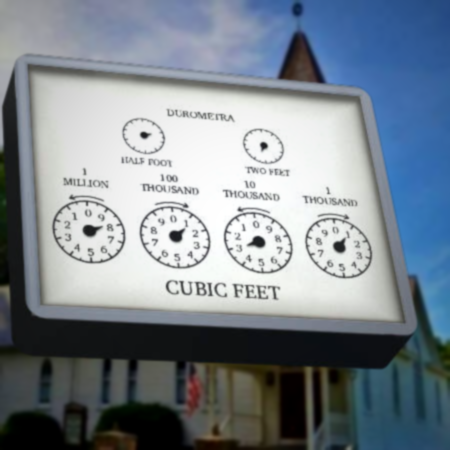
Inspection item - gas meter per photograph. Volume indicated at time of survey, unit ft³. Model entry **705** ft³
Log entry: **813100** ft³
